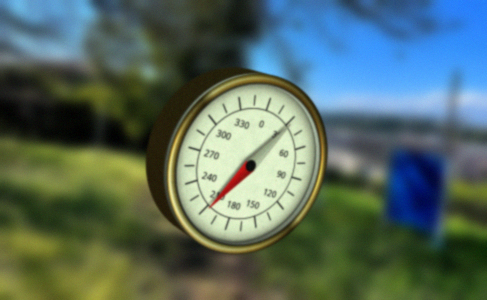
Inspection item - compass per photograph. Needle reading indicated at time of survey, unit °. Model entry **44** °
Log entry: **210** °
